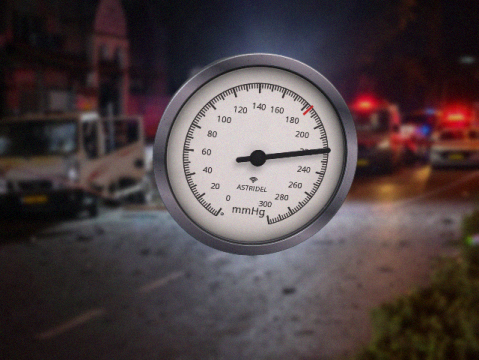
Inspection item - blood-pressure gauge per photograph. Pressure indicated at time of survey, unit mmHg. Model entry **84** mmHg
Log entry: **220** mmHg
